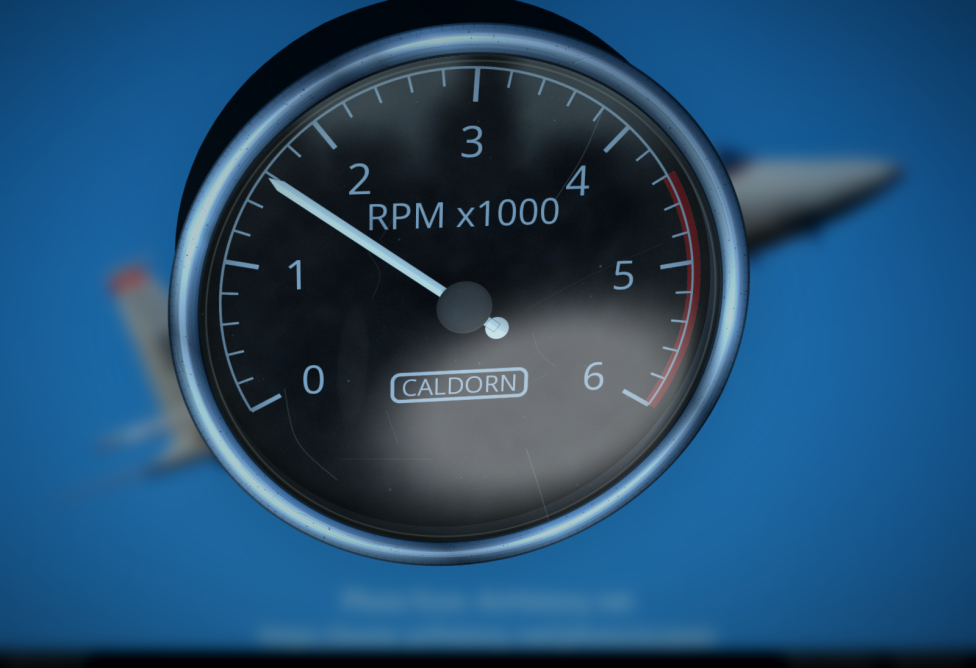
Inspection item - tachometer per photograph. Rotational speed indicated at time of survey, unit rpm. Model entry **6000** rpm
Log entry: **1600** rpm
